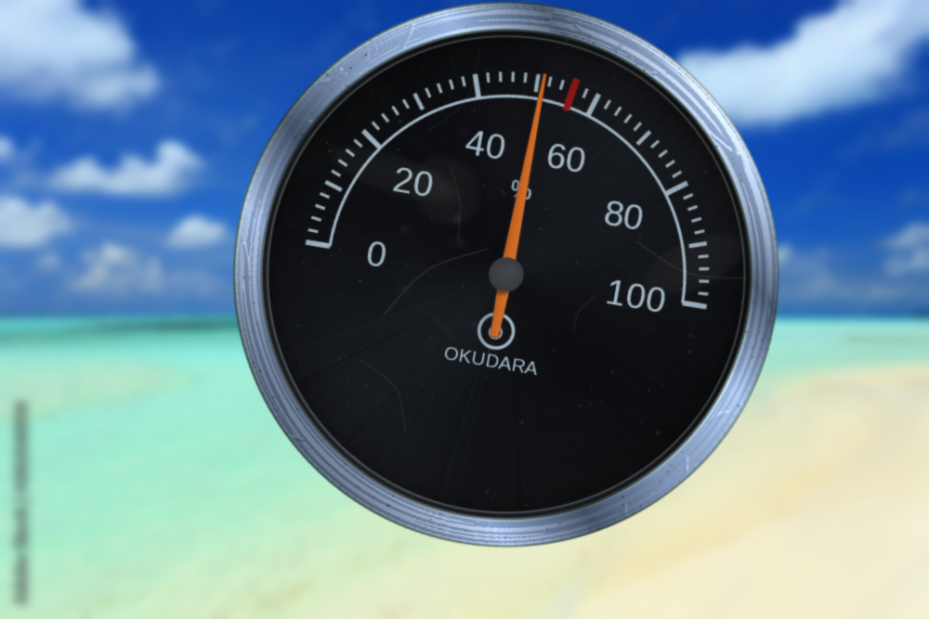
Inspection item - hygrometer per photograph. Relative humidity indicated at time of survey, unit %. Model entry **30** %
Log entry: **51** %
